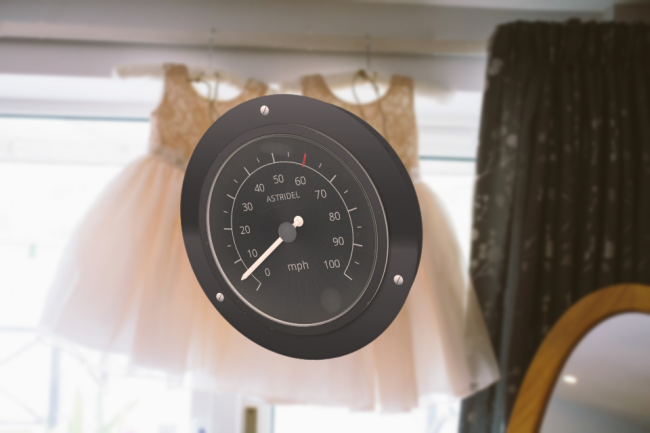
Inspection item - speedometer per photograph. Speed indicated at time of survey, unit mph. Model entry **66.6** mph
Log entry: **5** mph
